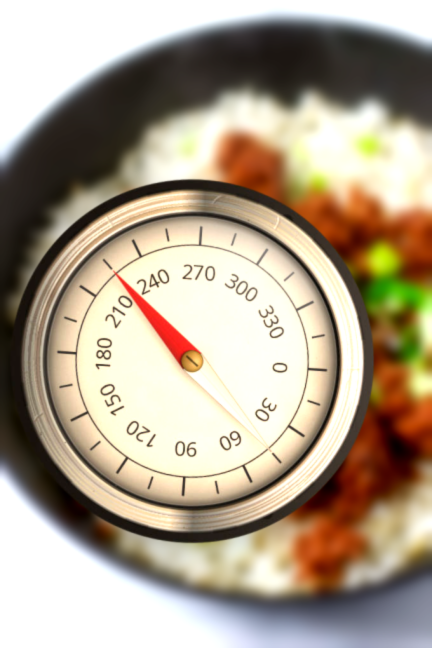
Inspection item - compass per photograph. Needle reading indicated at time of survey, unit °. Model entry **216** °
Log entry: **225** °
